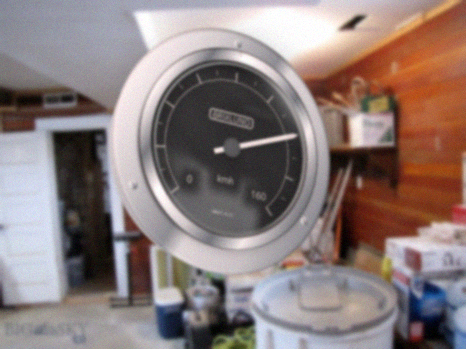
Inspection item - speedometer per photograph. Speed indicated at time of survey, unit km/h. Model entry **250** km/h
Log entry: **120** km/h
